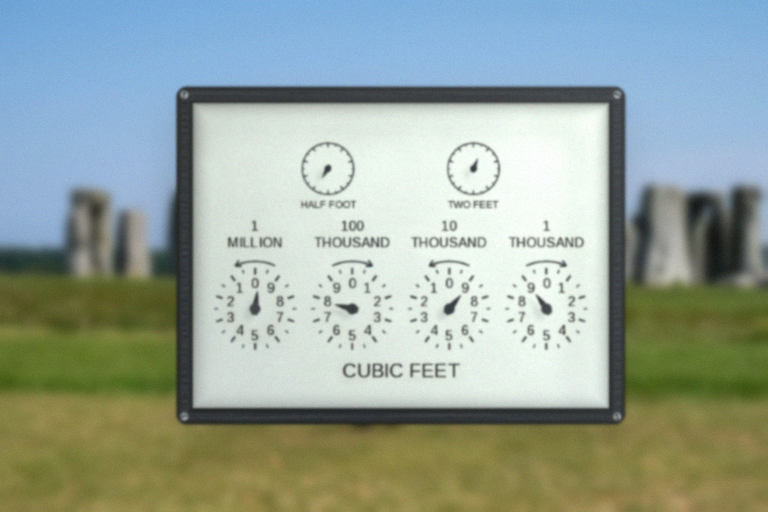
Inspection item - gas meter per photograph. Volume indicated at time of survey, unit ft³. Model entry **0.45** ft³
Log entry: **978900** ft³
